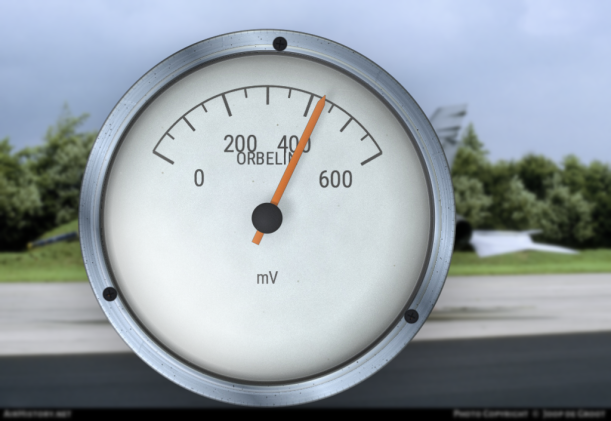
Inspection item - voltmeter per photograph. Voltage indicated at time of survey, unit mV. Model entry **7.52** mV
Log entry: **425** mV
